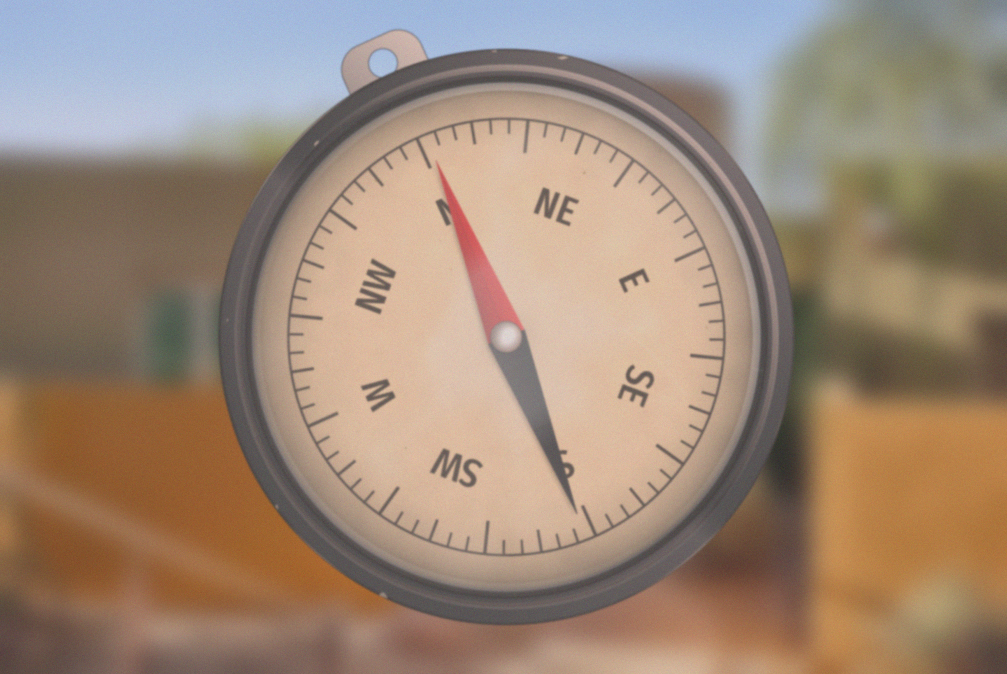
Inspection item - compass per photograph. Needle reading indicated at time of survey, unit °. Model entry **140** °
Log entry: **2.5** °
